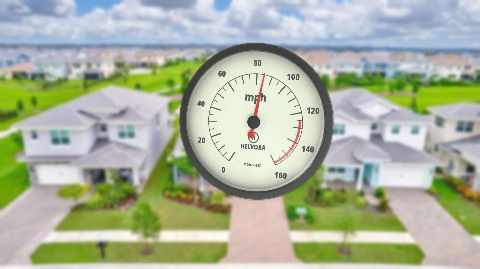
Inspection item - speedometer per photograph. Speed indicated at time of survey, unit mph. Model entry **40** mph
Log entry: **85** mph
